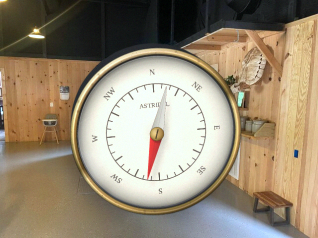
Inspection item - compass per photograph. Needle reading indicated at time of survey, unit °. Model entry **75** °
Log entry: **195** °
